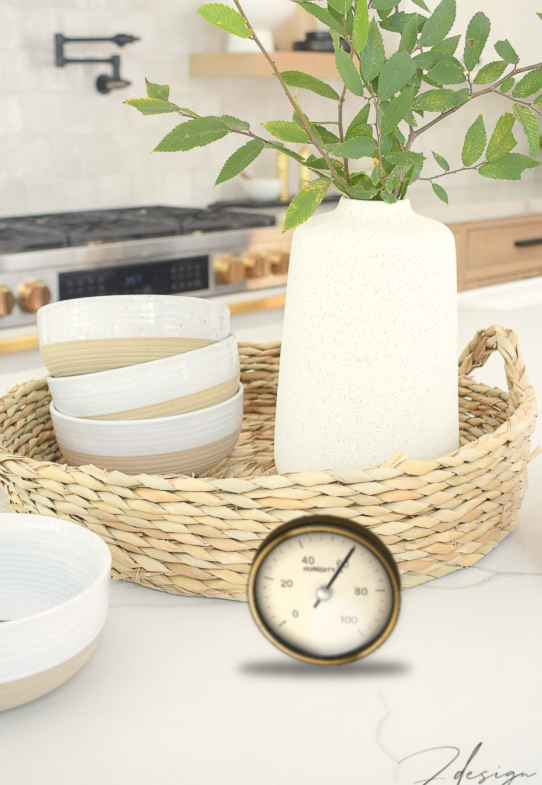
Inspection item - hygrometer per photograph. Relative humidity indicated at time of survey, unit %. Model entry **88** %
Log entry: **60** %
